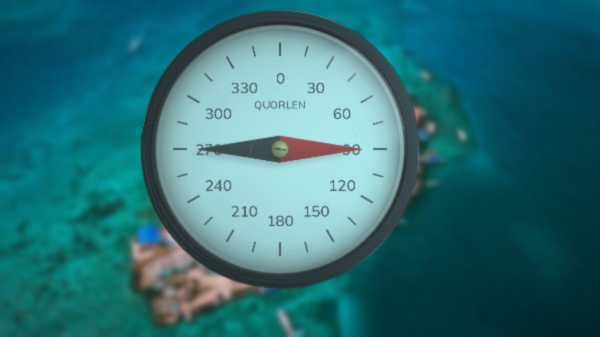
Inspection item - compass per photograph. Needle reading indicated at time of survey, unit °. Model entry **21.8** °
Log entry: **90** °
